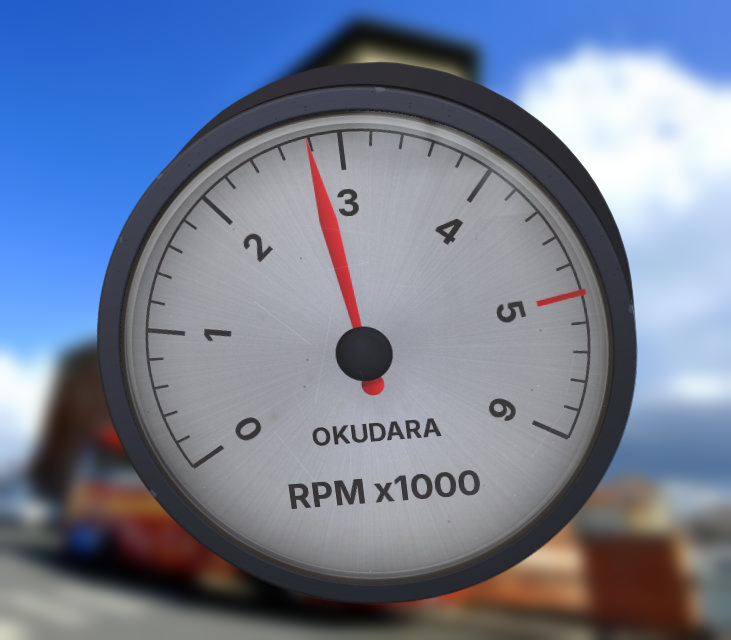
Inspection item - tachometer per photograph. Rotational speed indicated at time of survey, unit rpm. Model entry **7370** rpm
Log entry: **2800** rpm
